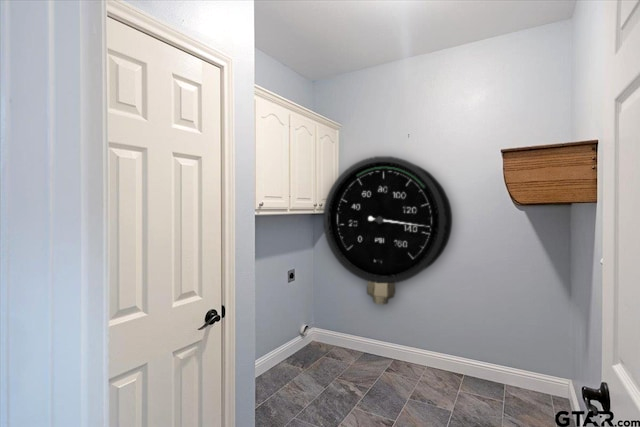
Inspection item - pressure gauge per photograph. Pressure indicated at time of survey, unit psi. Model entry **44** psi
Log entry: **135** psi
